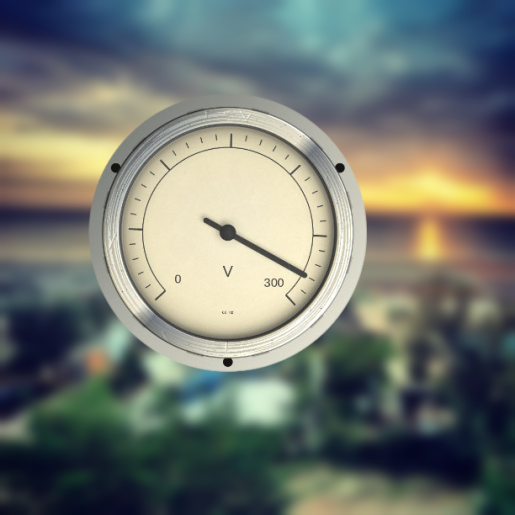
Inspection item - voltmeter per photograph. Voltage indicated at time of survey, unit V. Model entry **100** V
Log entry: **280** V
